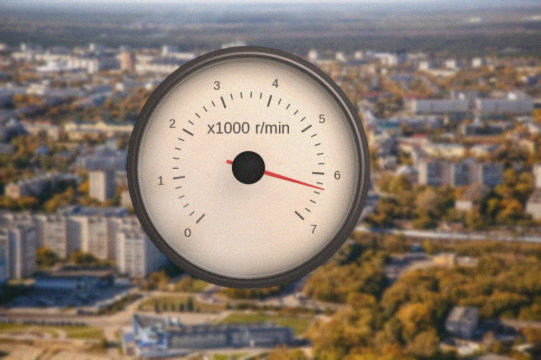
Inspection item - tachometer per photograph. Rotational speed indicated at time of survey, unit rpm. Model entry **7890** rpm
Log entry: **6300** rpm
